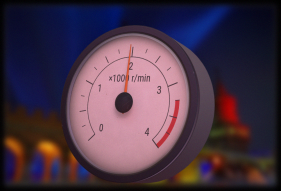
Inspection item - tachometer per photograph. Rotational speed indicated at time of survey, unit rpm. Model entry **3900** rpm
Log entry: **2000** rpm
